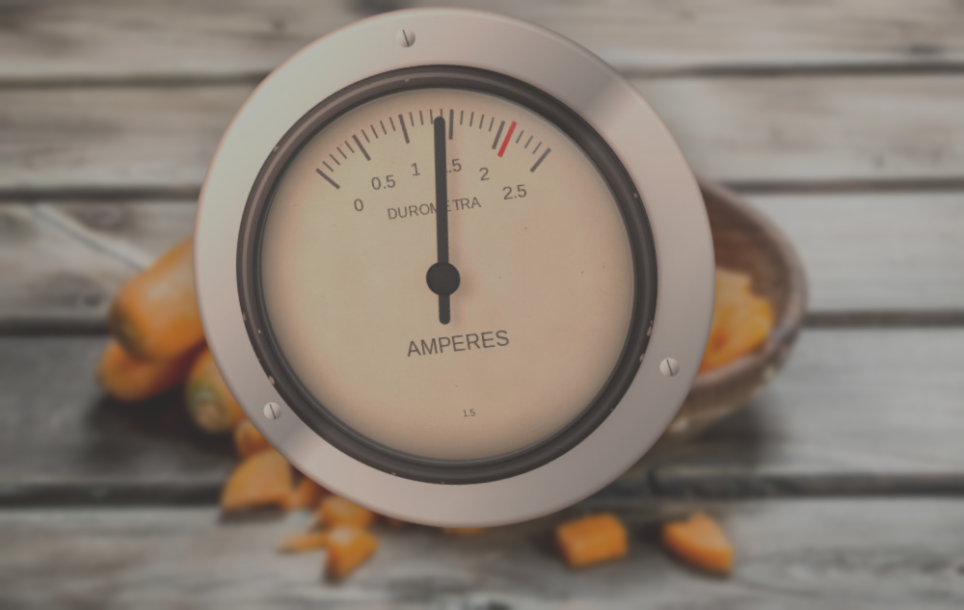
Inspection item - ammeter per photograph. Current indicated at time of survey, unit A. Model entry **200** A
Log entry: **1.4** A
